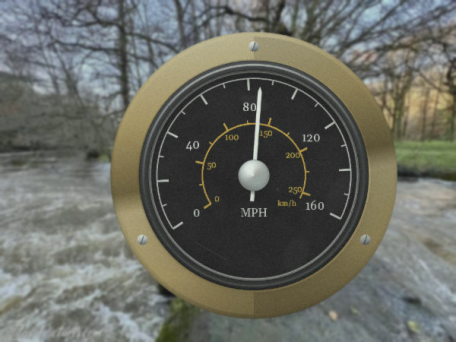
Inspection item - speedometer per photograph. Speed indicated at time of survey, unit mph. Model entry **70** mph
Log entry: **85** mph
